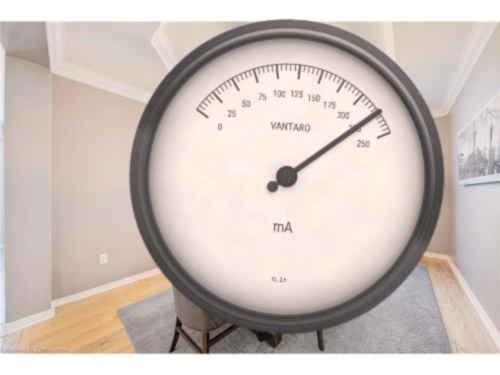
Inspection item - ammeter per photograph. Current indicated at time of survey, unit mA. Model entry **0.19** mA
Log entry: **225** mA
